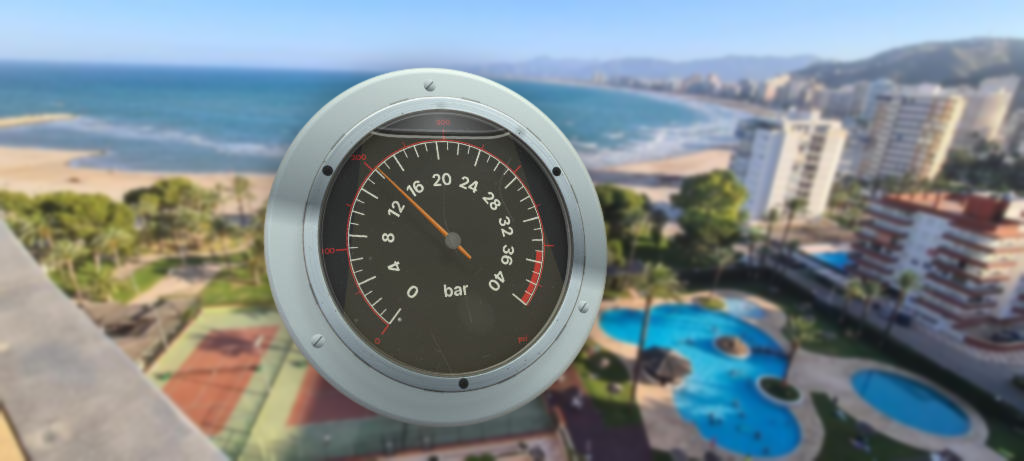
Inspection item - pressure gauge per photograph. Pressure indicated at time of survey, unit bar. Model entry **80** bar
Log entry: **14** bar
